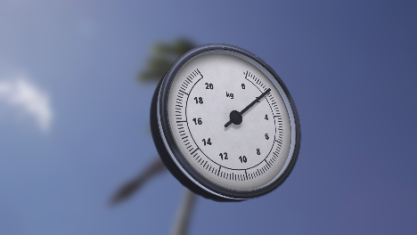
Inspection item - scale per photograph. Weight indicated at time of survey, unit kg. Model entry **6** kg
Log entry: **2** kg
